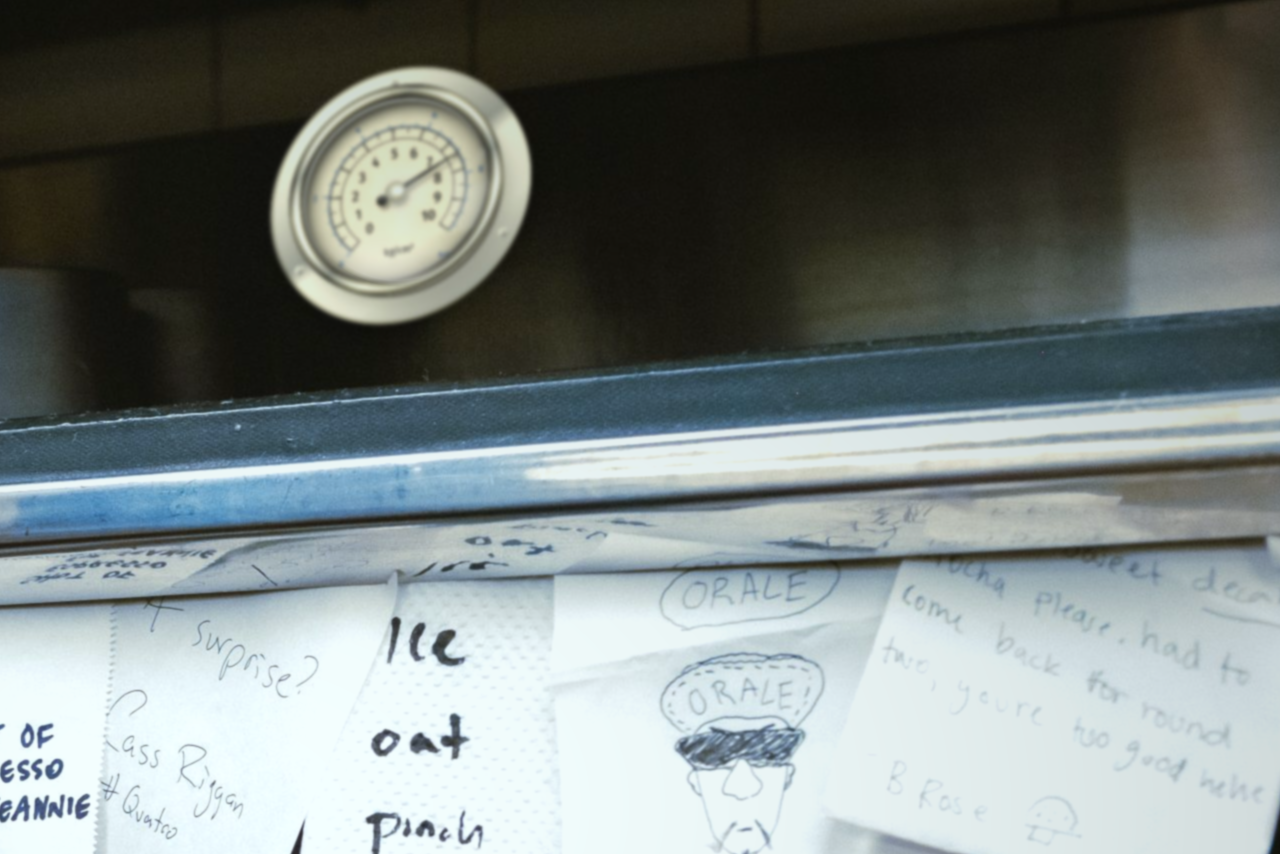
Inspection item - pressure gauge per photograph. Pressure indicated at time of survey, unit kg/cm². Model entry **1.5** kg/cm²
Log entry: **7.5** kg/cm²
